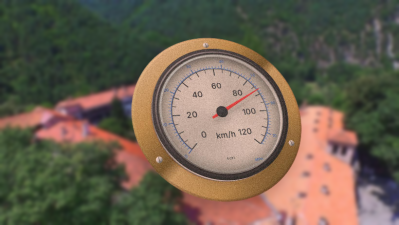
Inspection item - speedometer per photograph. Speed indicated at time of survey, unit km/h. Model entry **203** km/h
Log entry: **87.5** km/h
